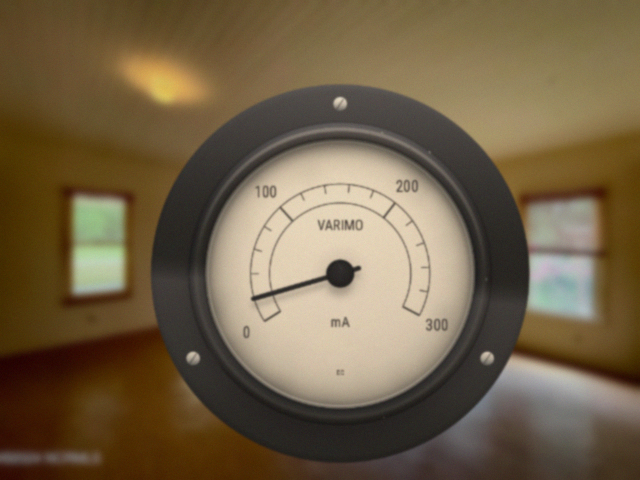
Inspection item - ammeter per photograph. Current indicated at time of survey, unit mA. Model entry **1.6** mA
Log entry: **20** mA
